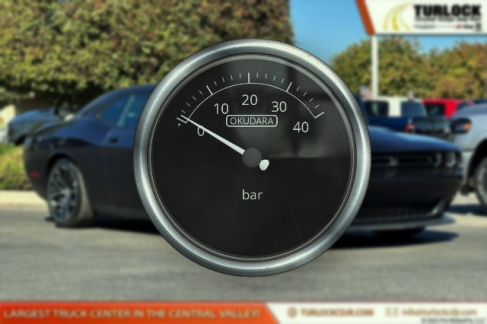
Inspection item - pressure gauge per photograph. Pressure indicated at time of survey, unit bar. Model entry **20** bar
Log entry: **1** bar
